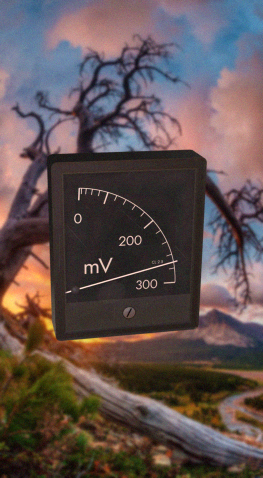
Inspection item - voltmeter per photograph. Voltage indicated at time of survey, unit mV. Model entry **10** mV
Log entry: **270** mV
